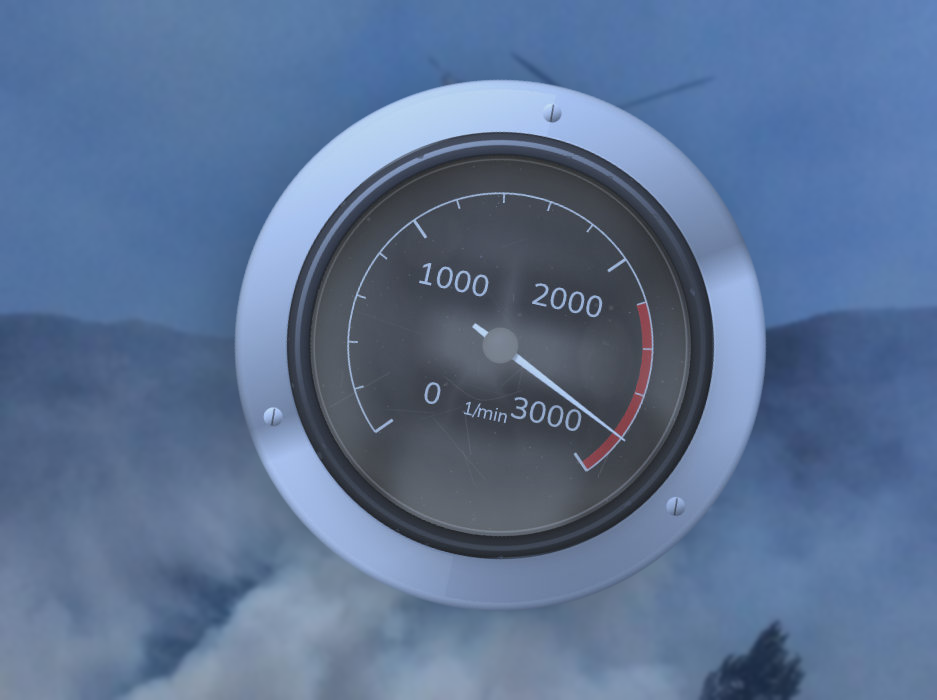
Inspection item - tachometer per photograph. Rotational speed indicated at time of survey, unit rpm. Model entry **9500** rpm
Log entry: **2800** rpm
